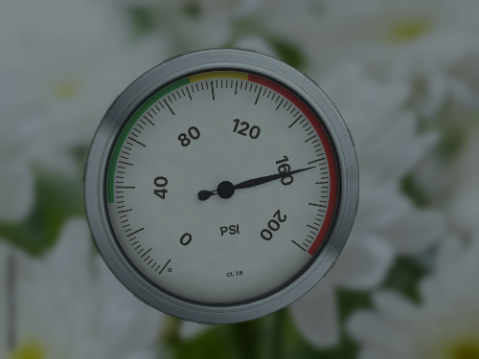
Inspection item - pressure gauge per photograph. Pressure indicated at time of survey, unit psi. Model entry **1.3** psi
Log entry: **162** psi
